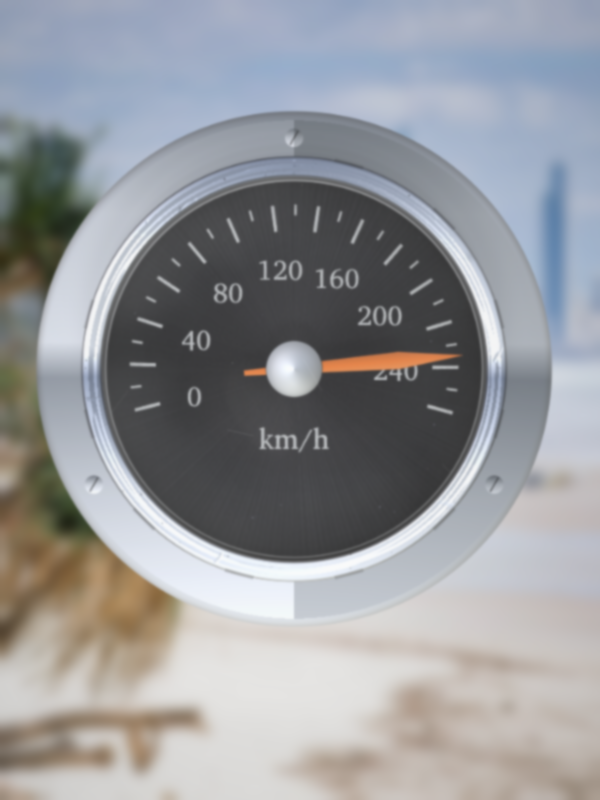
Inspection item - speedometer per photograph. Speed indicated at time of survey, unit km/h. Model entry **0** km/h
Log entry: **235** km/h
